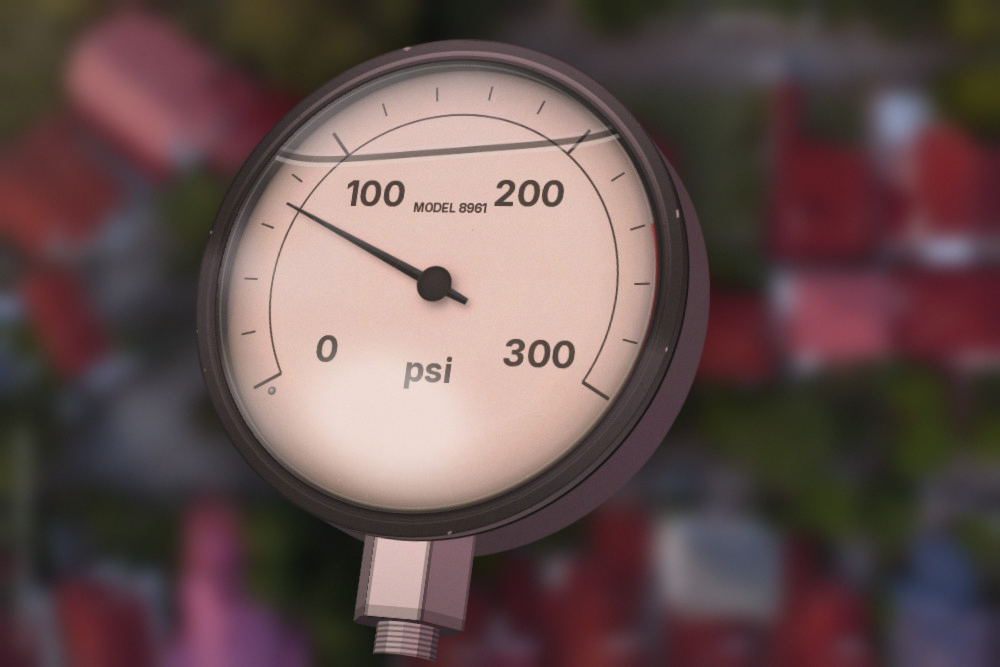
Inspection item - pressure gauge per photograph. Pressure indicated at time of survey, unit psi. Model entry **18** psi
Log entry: **70** psi
